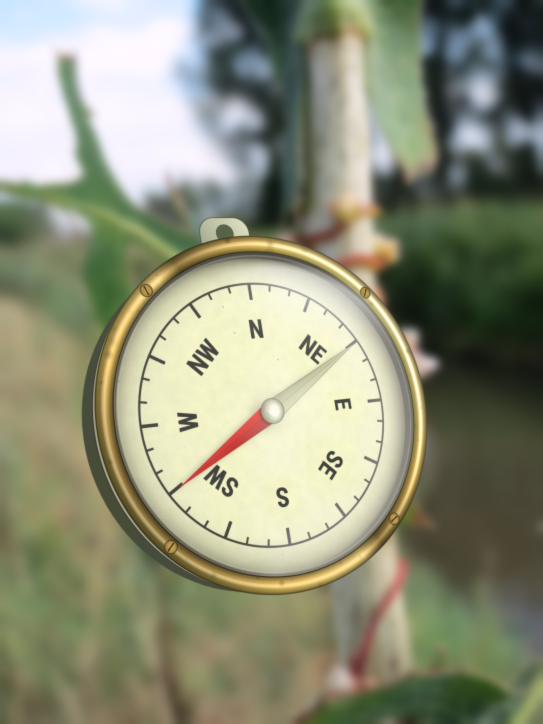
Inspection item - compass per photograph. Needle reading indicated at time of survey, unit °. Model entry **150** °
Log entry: **240** °
